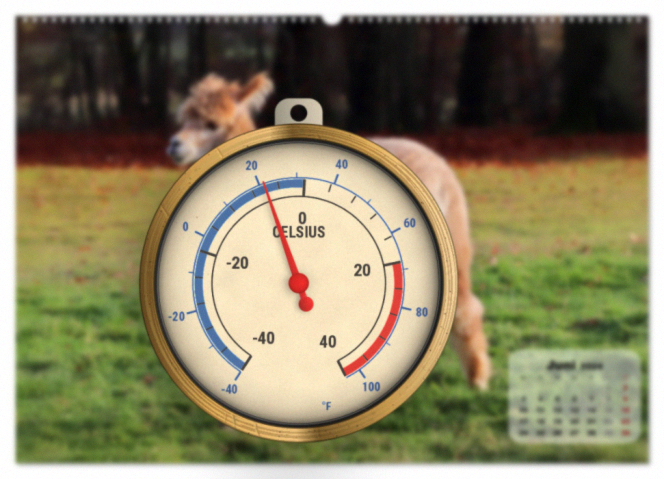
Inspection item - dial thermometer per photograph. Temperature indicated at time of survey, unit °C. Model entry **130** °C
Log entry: **-6** °C
